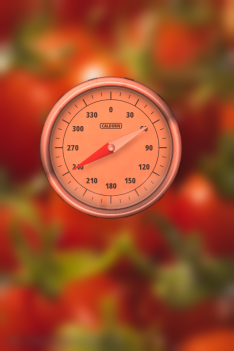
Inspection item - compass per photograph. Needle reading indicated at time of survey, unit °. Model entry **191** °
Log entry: **240** °
